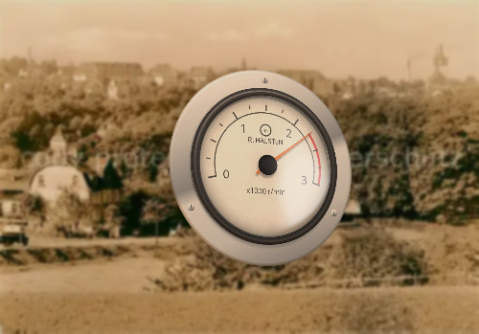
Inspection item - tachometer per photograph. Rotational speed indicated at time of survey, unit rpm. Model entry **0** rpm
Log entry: **2250** rpm
